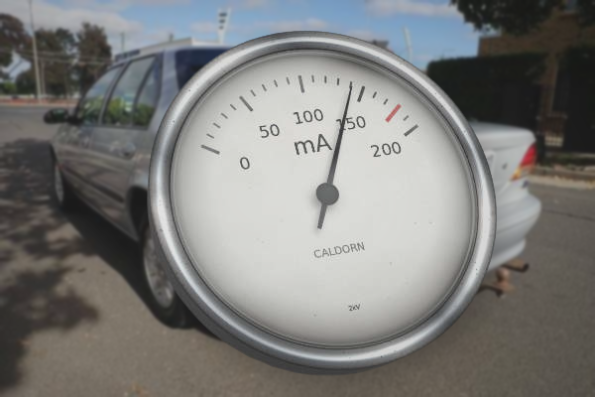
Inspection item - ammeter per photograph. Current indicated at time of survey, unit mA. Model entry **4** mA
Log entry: **140** mA
